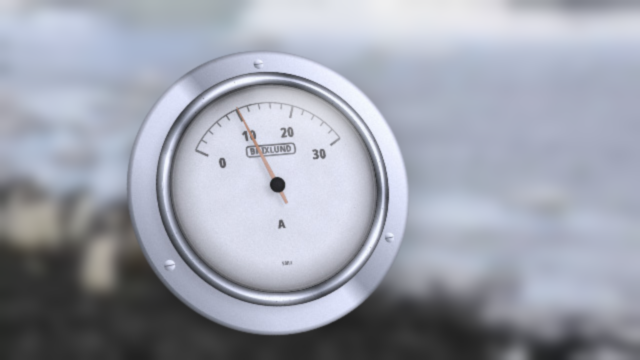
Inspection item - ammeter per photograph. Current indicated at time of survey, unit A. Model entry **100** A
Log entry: **10** A
